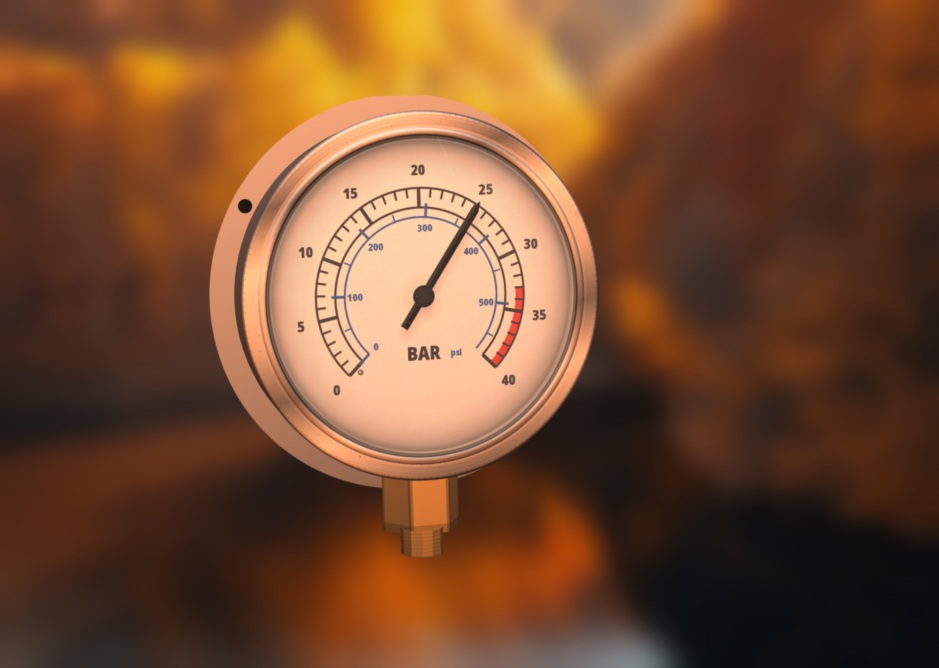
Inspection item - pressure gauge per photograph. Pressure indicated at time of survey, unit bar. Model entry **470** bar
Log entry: **25** bar
